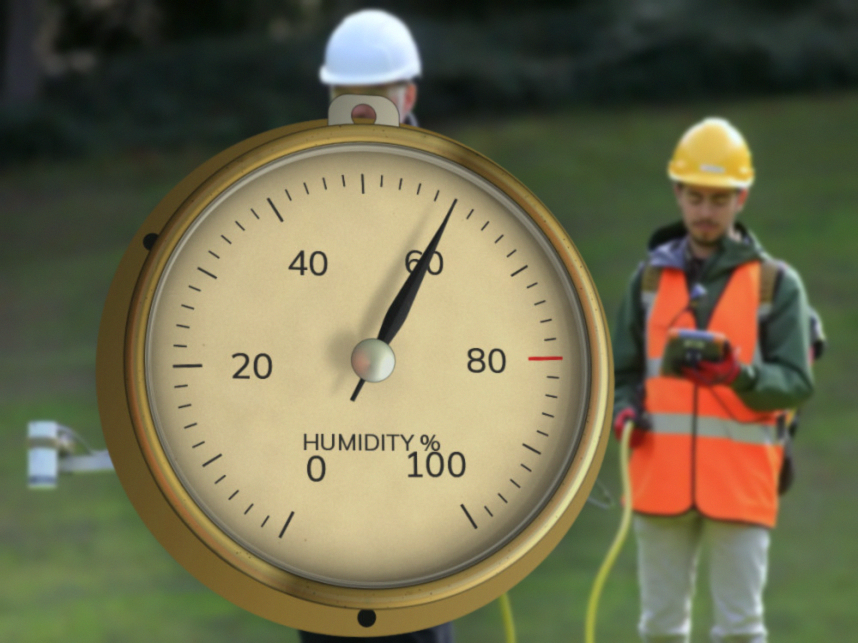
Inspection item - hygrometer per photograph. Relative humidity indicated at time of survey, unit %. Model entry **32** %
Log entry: **60** %
